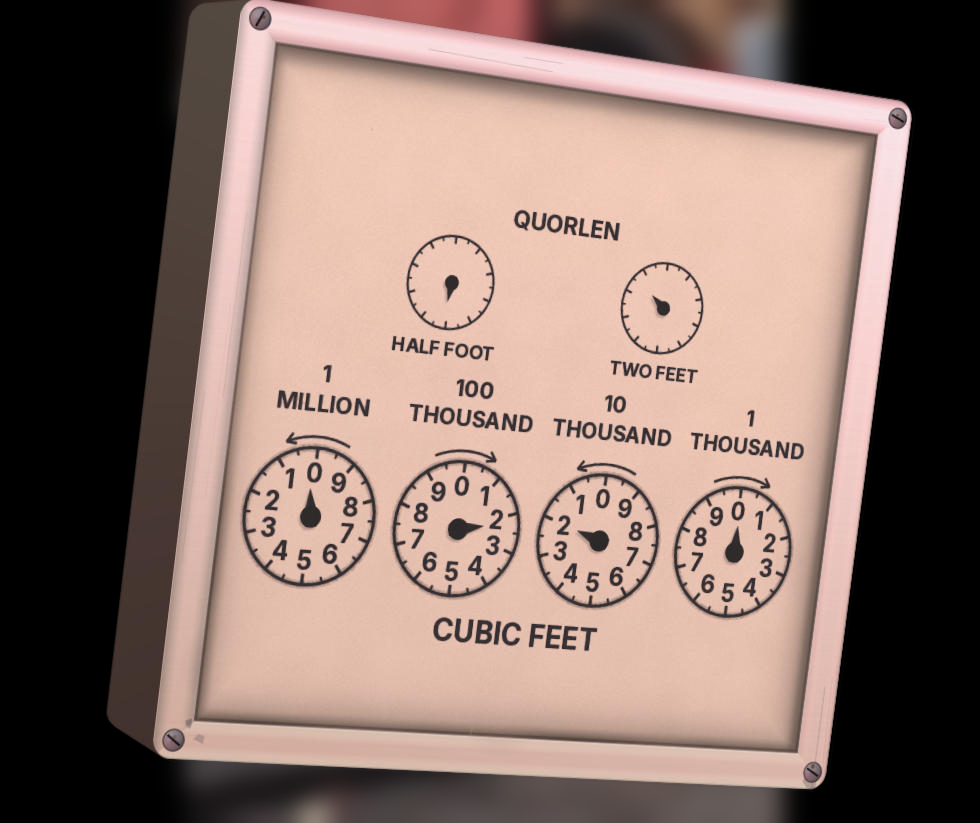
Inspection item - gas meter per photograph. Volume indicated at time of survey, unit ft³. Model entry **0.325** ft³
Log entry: **22000** ft³
